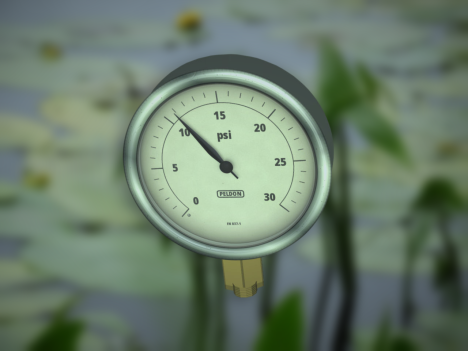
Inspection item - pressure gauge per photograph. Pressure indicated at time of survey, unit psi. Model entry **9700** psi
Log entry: **11** psi
